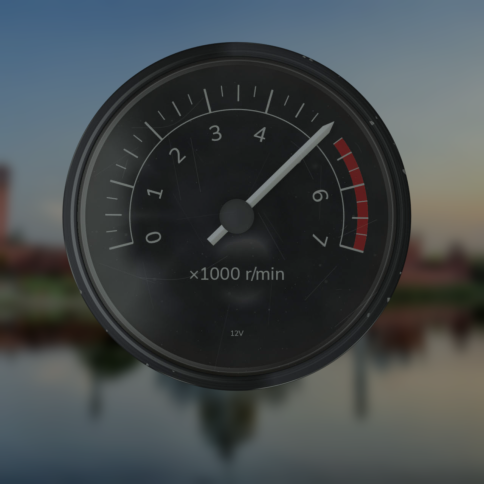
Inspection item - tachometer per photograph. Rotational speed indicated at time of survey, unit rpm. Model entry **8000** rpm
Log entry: **5000** rpm
